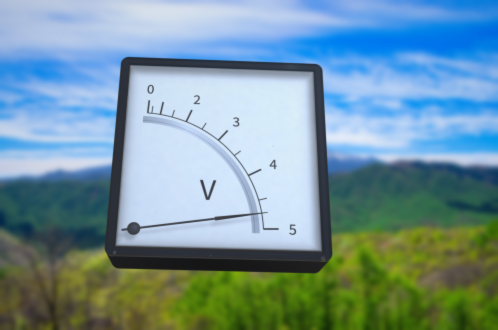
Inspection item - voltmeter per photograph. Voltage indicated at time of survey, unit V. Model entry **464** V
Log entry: **4.75** V
